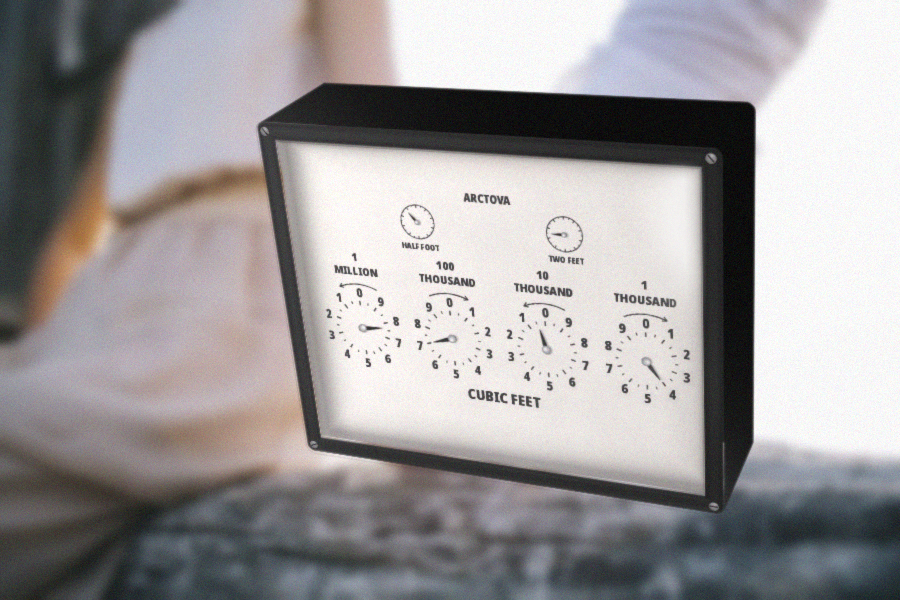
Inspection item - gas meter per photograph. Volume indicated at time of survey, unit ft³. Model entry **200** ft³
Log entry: **770400** ft³
